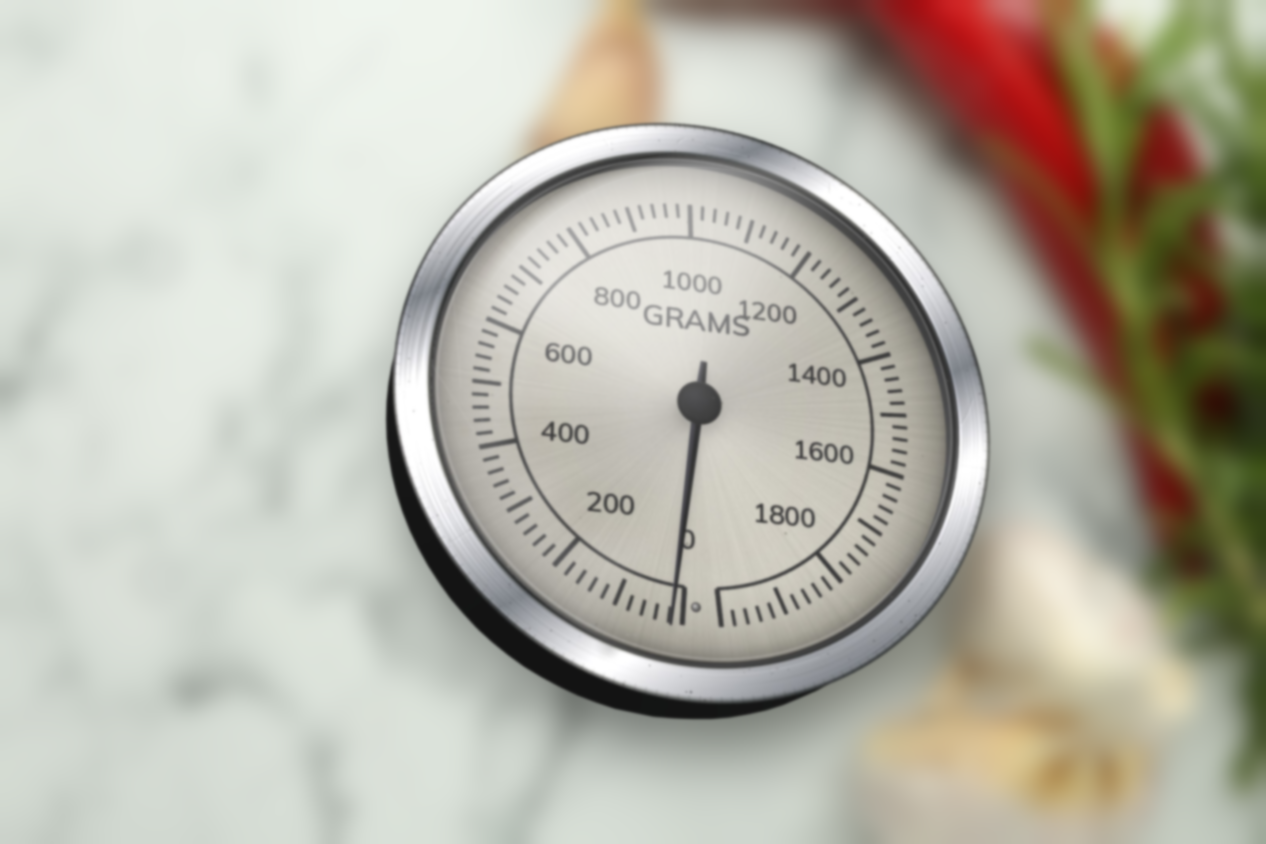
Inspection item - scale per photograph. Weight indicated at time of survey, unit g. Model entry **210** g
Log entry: **20** g
